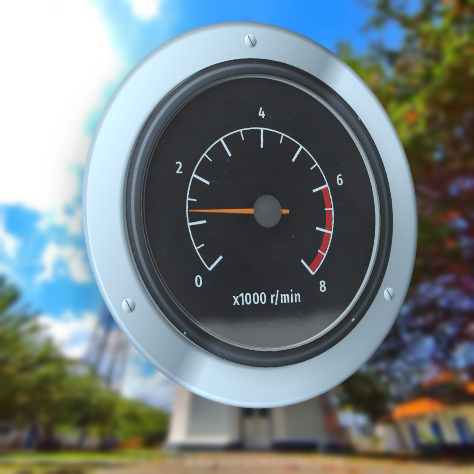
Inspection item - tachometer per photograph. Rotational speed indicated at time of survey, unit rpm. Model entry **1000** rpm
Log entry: **1250** rpm
